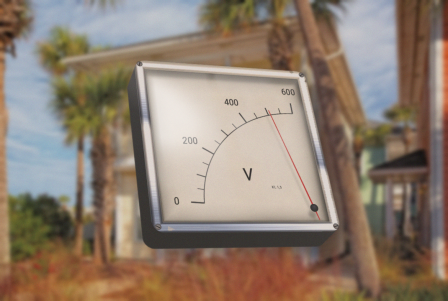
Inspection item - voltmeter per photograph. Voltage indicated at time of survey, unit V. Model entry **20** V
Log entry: **500** V
